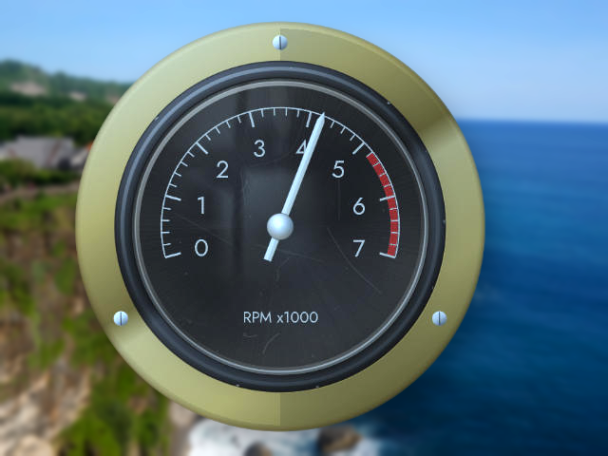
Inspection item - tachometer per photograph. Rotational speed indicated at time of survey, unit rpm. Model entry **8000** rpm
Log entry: **4200** rpm
